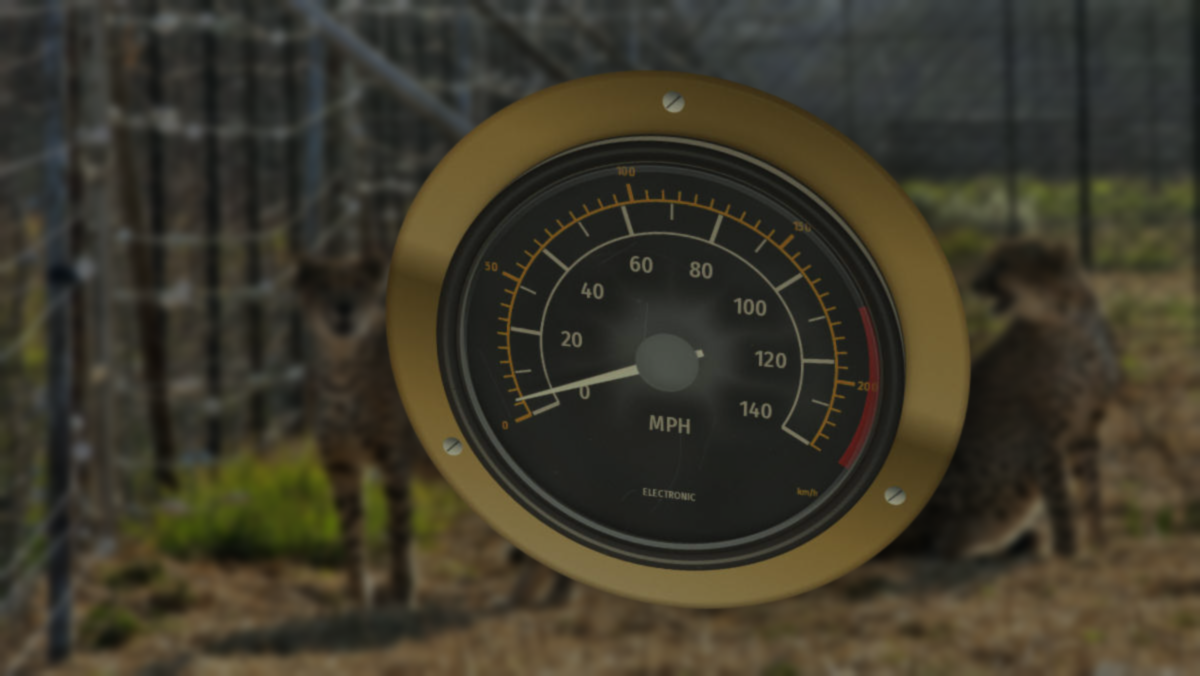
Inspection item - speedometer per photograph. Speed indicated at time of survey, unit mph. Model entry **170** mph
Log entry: **5** mph
